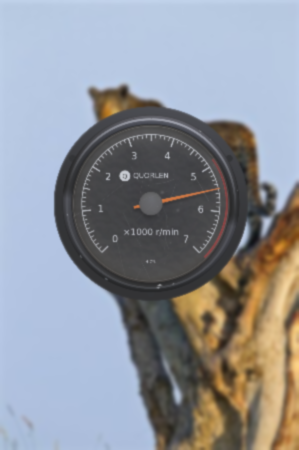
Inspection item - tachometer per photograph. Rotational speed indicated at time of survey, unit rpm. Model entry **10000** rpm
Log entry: **5500** rpm
